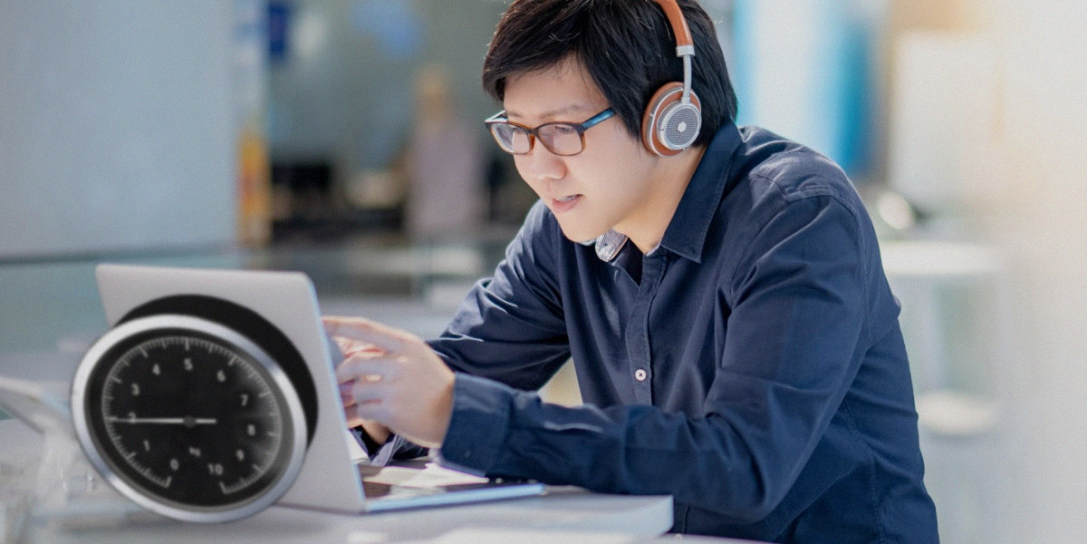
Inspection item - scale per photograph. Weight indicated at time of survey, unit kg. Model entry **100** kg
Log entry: **2** kg
